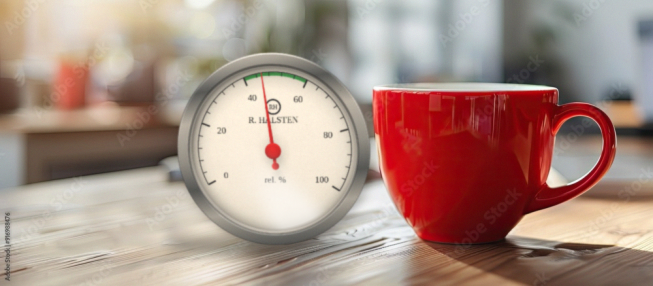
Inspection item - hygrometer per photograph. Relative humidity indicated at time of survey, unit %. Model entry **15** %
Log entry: **46** %
